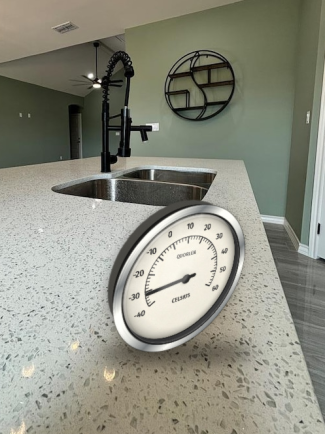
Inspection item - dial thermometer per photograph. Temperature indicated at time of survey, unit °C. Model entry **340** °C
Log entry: **-30** °C
